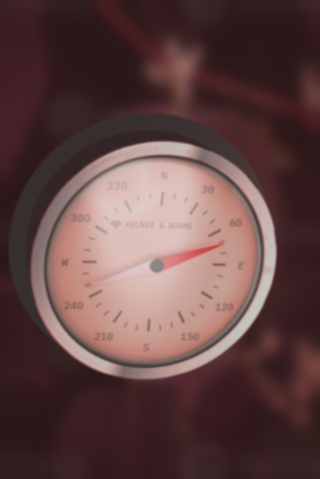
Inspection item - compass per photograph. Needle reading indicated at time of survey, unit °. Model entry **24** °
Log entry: **70** °
